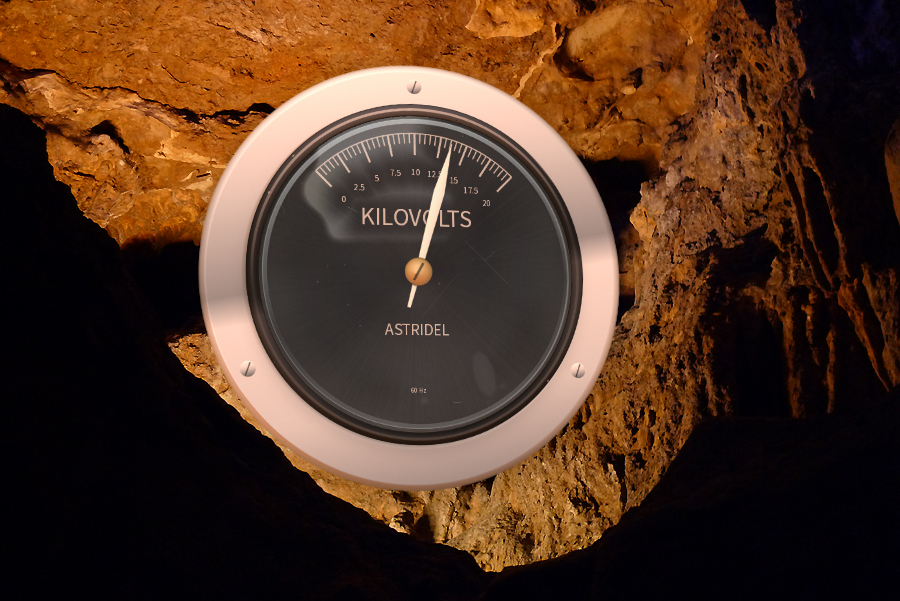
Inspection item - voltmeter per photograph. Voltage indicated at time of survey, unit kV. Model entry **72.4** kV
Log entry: **13.5** kV
